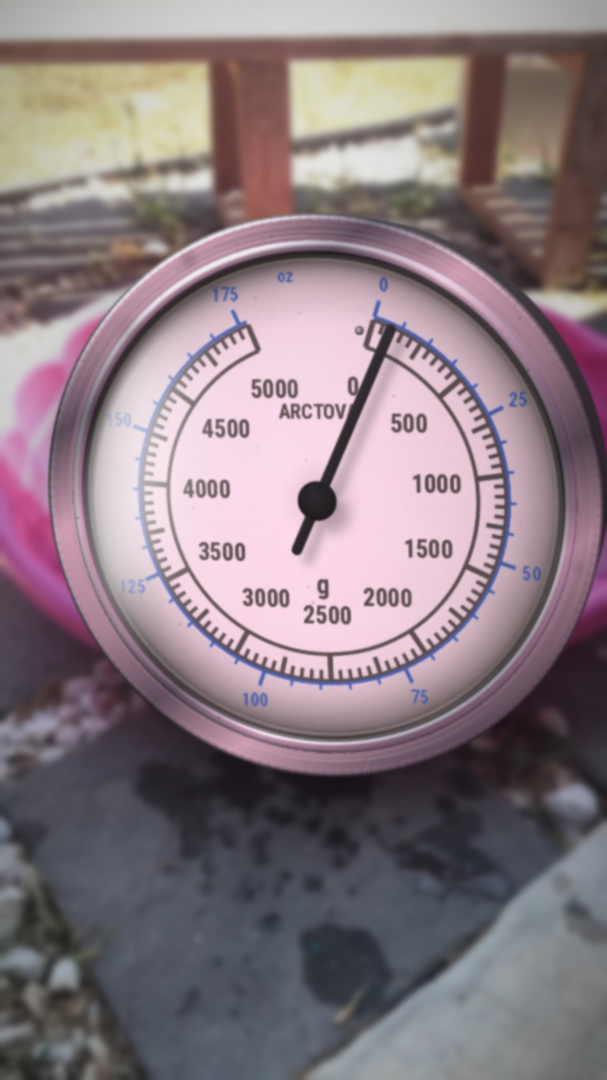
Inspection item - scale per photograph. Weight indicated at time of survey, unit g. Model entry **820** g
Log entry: **100** g
